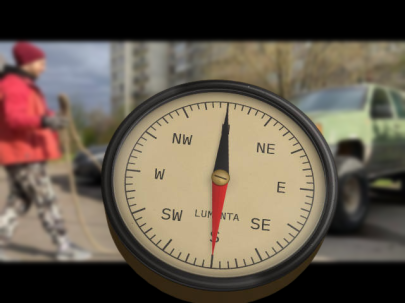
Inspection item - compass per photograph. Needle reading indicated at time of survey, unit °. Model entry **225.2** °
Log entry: **180** °
